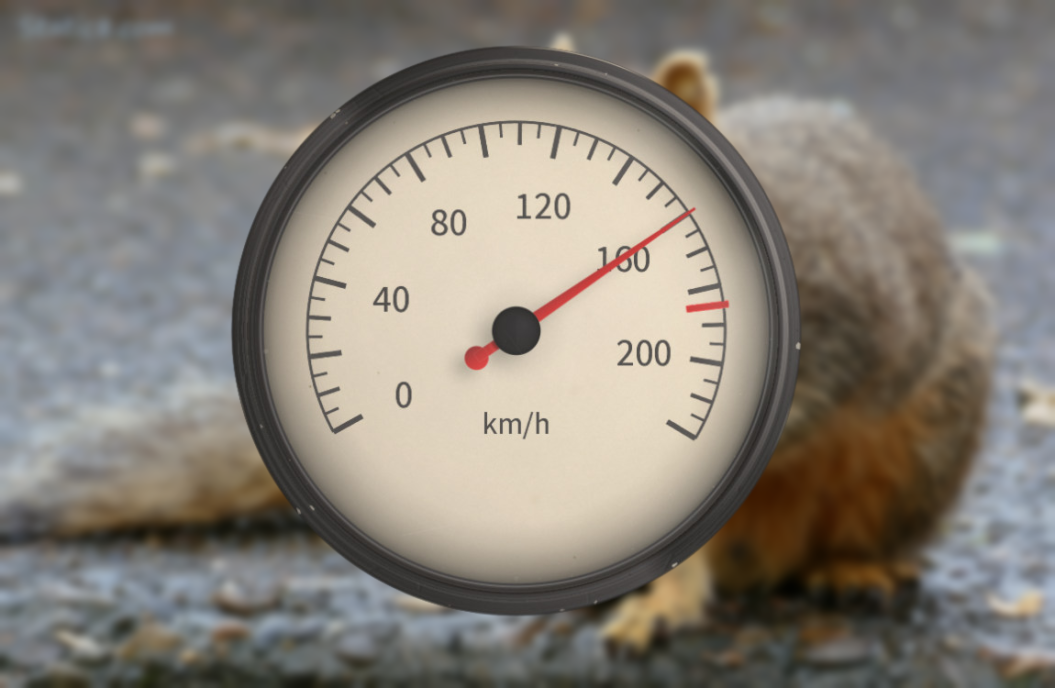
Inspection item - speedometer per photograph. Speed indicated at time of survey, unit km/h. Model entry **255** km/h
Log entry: **160** km/h
